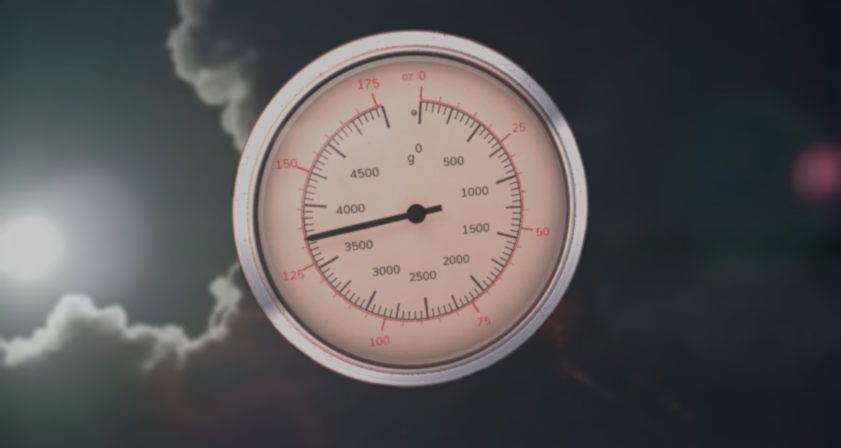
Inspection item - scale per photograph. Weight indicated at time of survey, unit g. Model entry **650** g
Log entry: **3750** g
